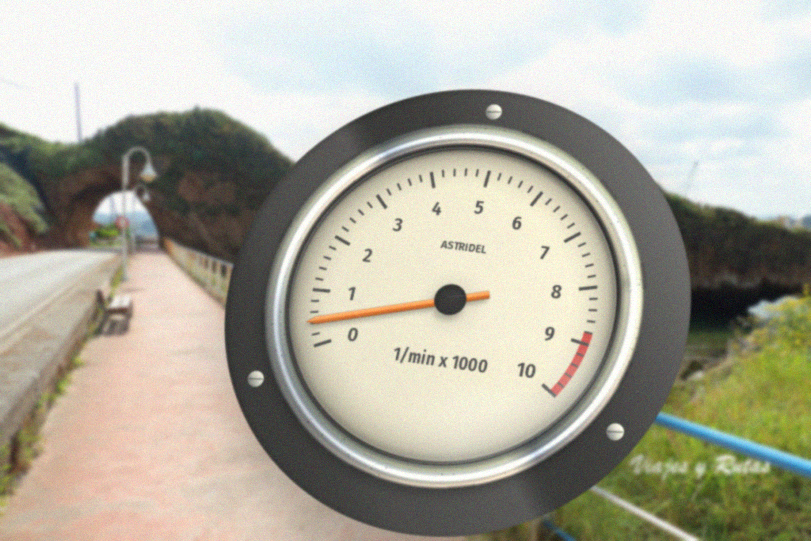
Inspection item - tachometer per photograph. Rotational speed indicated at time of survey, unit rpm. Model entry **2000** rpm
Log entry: **400** rpm
